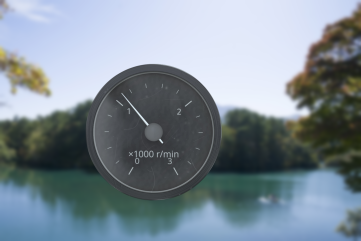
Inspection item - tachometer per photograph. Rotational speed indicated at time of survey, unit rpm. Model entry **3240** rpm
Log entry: **1100** rpm
